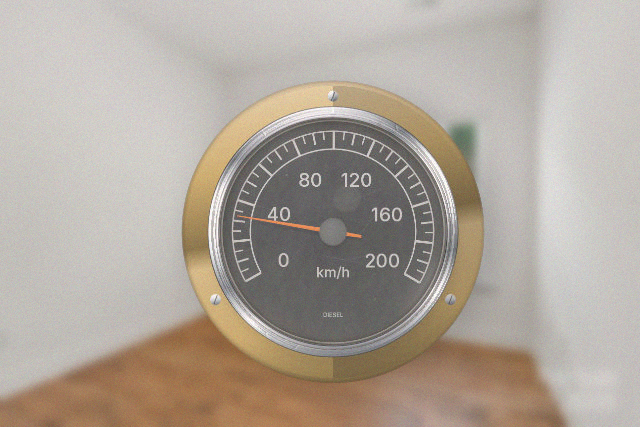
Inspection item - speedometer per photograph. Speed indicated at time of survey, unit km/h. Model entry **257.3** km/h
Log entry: **32.5** km/h
